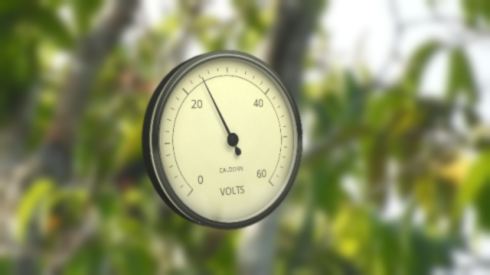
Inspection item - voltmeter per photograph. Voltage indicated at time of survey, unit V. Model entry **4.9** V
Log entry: **24** V
